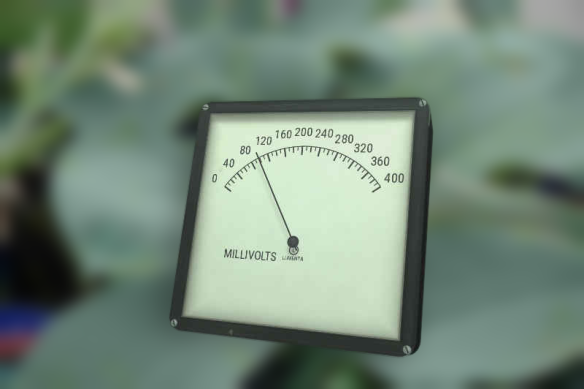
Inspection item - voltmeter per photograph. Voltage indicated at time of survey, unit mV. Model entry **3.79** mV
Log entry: **100** mV
